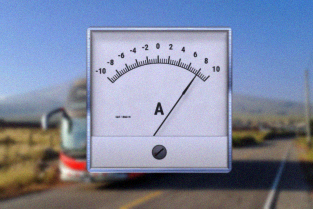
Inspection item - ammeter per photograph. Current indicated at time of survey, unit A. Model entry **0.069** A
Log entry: **8** A
